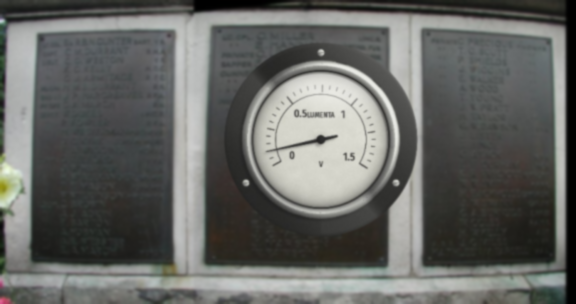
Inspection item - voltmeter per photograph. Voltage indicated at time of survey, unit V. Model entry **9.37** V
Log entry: **0.1** V
